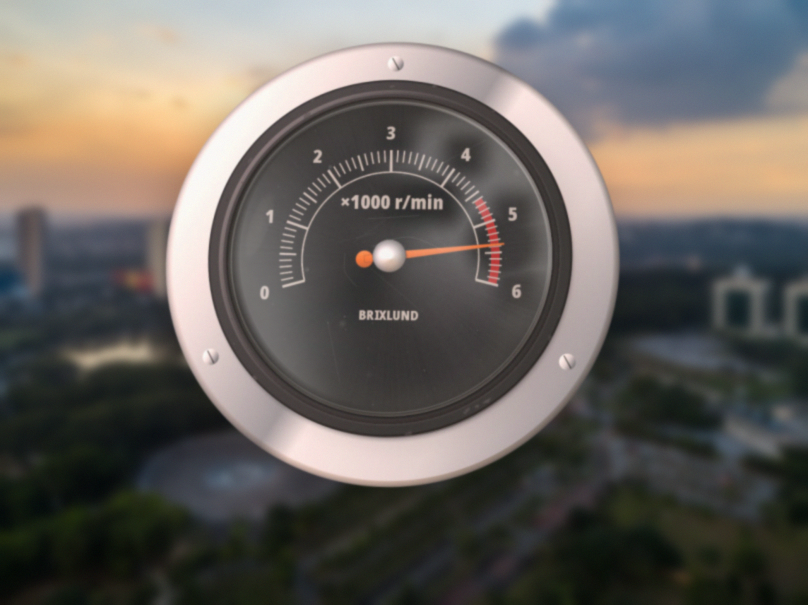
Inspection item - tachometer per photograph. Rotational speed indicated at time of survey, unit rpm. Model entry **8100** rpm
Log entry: **5400** rpm
